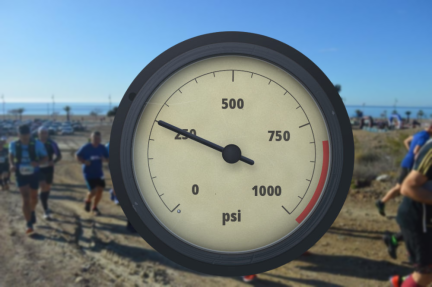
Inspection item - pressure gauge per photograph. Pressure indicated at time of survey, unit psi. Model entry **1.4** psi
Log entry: **250** psi
